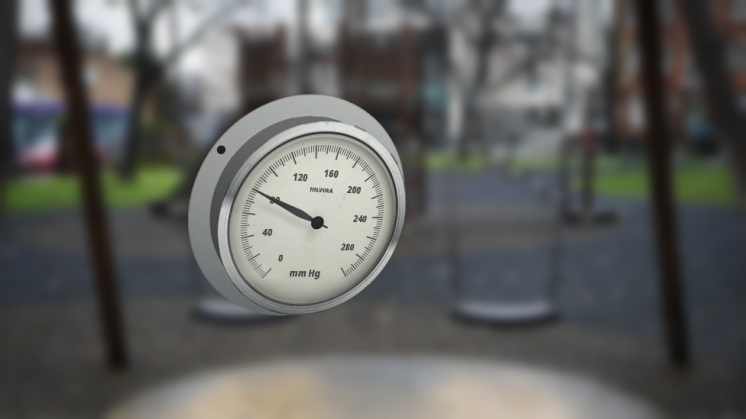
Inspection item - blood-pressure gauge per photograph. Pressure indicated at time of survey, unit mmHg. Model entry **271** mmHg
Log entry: **80** mmHg
